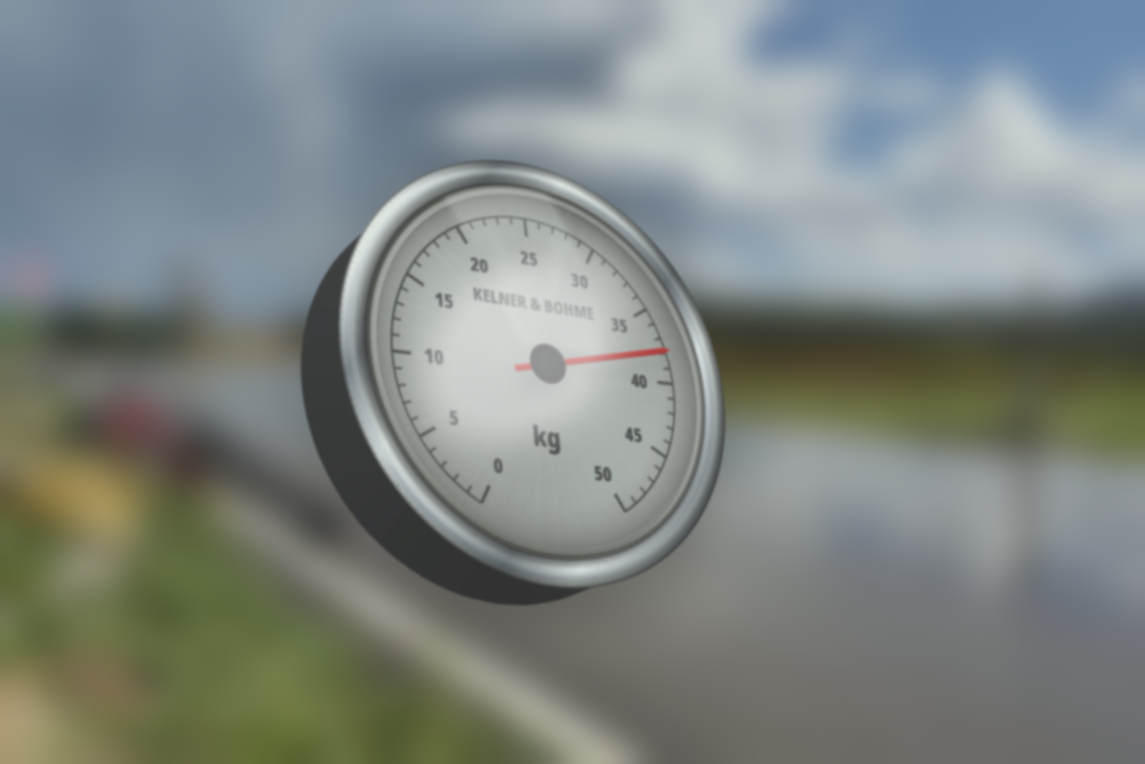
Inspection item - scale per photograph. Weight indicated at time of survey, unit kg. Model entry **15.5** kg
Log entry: **38** kg
